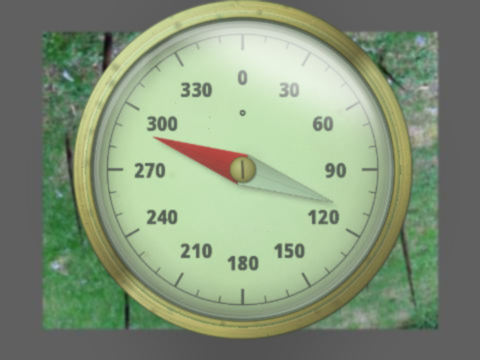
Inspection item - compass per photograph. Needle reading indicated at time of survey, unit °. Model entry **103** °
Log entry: **290** °
